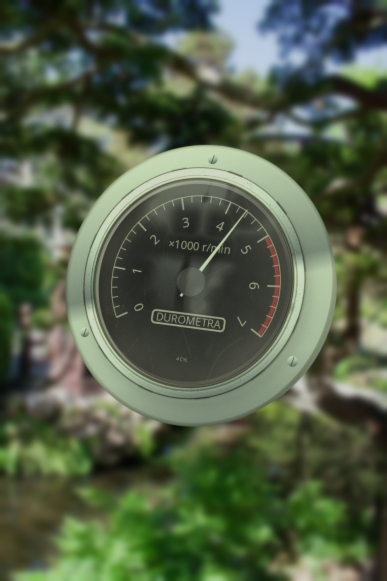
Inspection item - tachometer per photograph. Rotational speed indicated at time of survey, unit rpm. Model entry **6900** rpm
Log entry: **4400** rpm
